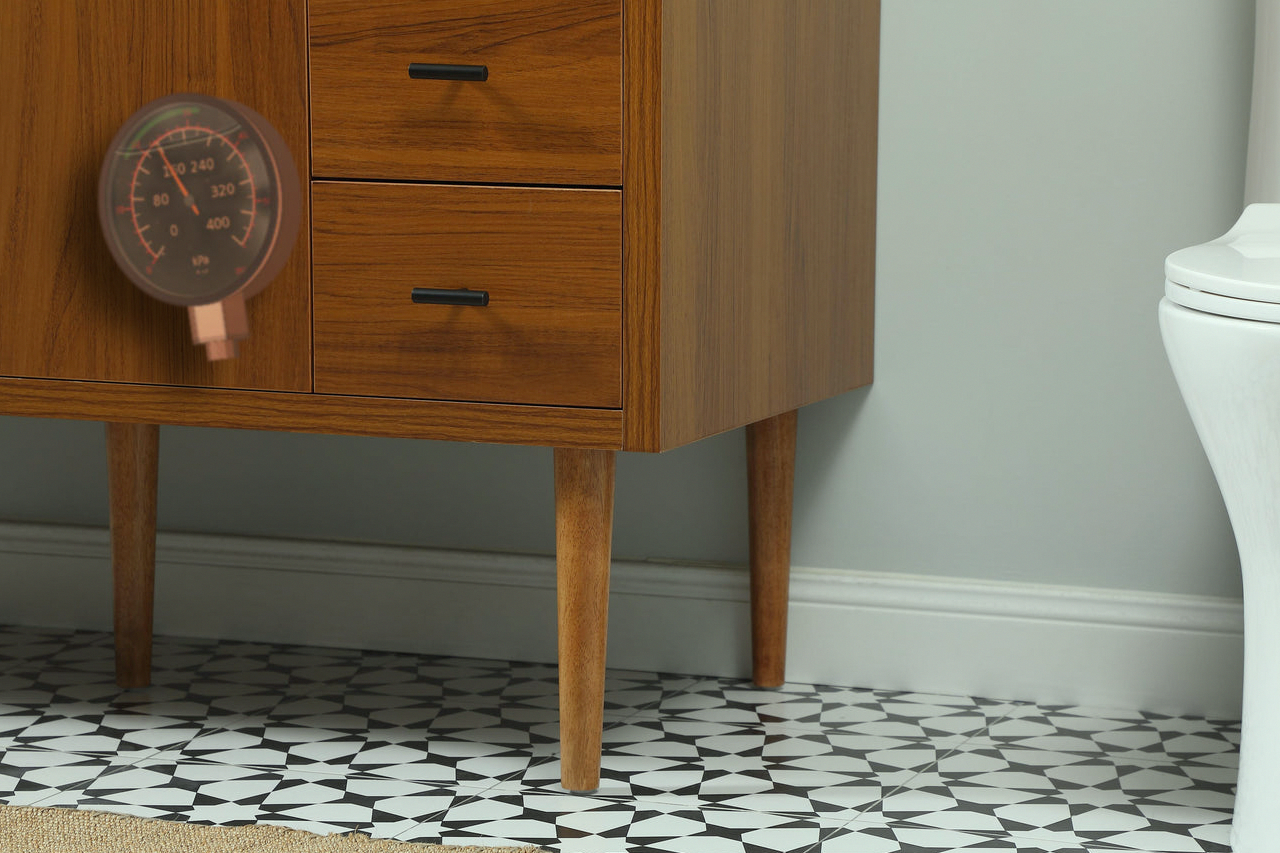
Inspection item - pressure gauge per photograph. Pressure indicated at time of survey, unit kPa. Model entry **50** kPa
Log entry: **160** kPa
